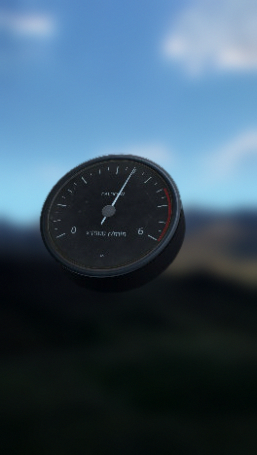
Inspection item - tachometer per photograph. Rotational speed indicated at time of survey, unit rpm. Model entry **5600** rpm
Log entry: **3500** rpm
